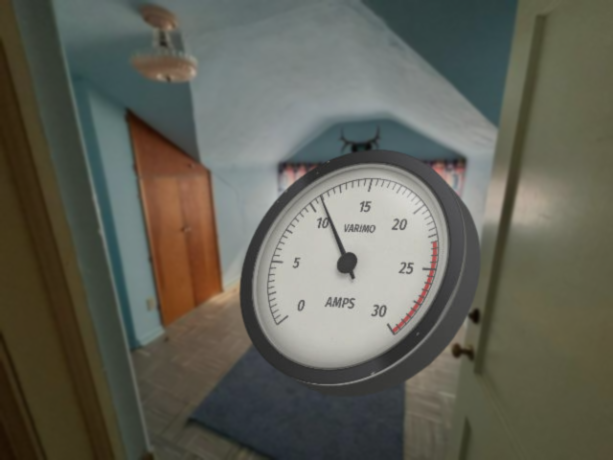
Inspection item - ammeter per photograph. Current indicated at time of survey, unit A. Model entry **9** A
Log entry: **11** A
